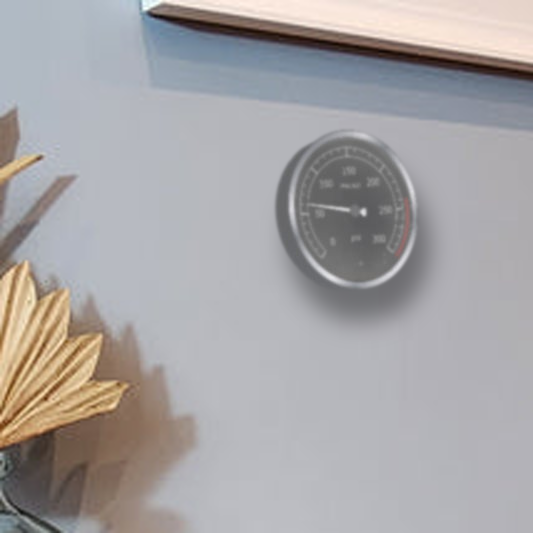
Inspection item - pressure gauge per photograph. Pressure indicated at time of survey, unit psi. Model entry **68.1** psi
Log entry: **60** psi
